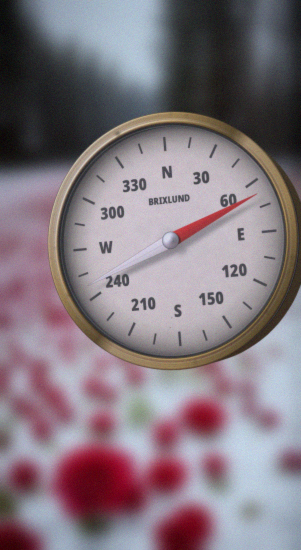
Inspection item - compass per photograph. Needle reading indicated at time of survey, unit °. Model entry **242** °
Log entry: **67.5** °
